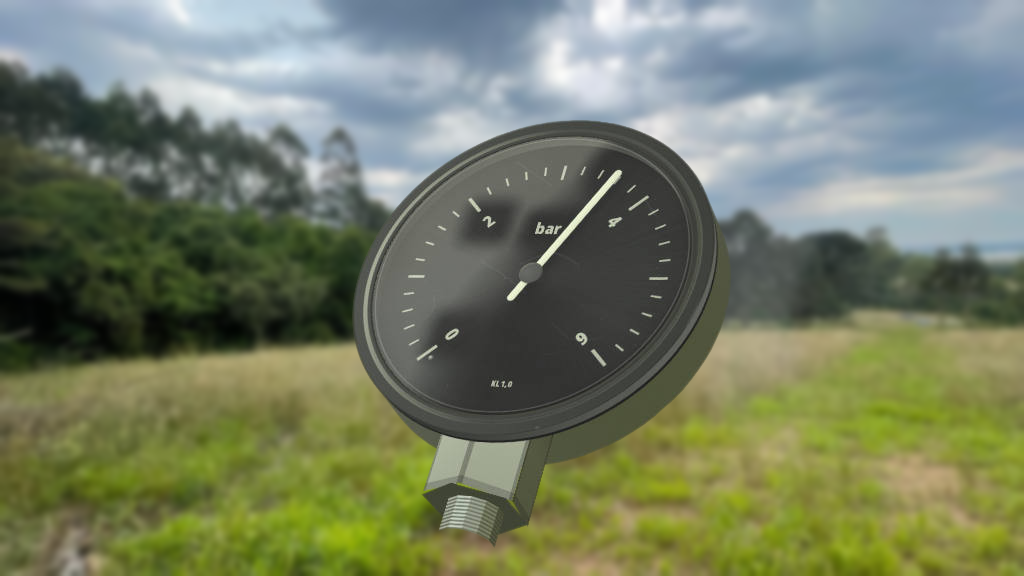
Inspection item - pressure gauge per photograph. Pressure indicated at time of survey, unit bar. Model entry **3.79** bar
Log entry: **3.6** bar
